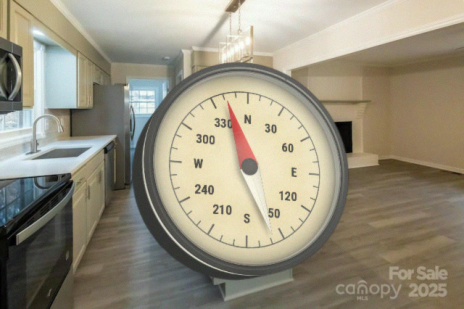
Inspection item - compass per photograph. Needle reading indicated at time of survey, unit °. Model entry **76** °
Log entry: **340** °
